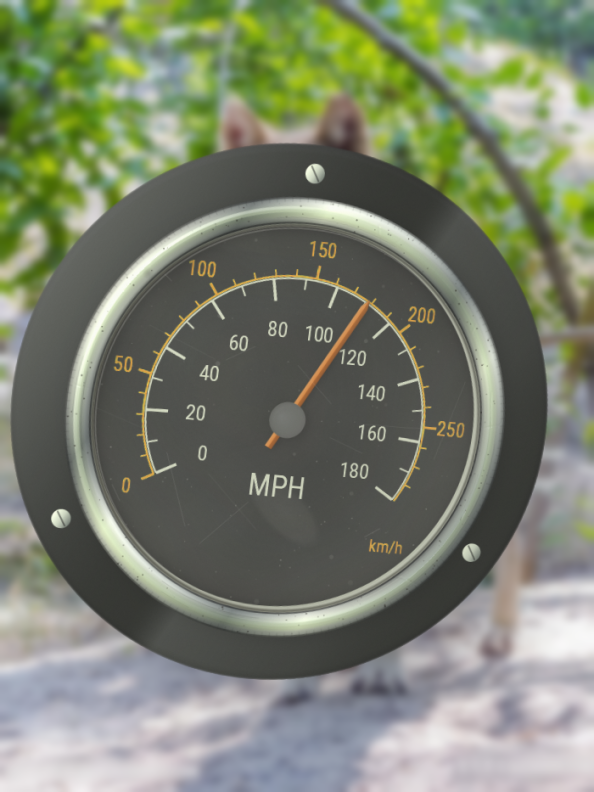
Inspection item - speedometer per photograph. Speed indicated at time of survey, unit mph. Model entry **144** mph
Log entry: **110** mph
